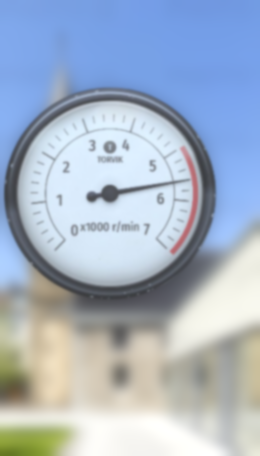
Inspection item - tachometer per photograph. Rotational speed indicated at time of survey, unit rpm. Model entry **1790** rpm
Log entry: **5600** rpm
